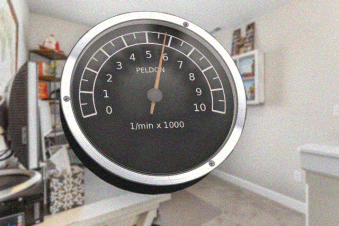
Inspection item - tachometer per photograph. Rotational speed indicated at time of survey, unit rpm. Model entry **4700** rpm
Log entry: **5750** rpm
